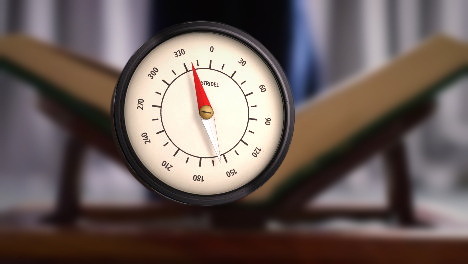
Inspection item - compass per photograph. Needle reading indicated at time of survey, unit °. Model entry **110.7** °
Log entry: **337.5** °
